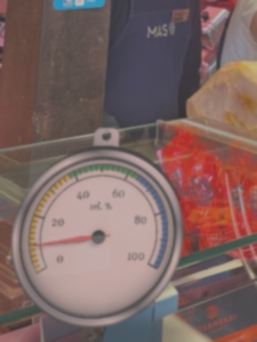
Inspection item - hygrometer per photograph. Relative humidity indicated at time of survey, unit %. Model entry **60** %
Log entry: **10** %
